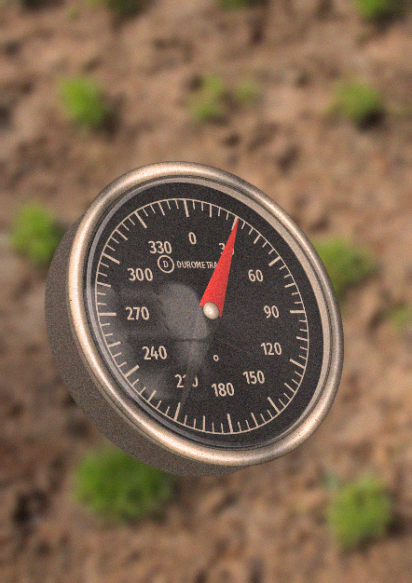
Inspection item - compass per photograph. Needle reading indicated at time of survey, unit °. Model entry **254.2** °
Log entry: **30** °
